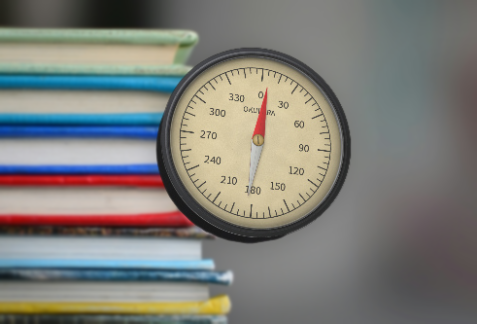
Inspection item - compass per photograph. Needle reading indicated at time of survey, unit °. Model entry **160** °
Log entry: **5** °
